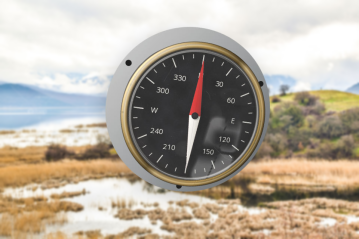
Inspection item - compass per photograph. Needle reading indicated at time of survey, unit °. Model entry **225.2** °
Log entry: **0** °
